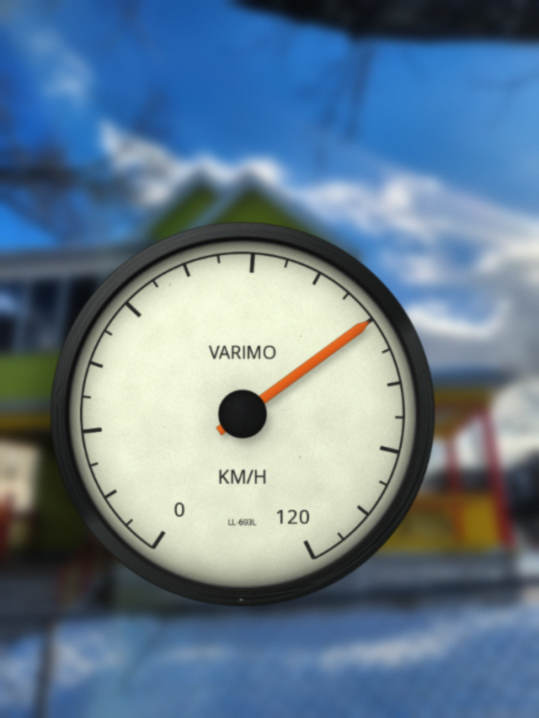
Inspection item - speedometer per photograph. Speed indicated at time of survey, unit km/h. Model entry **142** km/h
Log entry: **80** km/h
